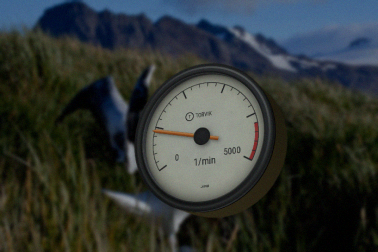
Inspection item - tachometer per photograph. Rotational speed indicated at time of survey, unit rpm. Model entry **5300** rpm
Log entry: **900** rpm
